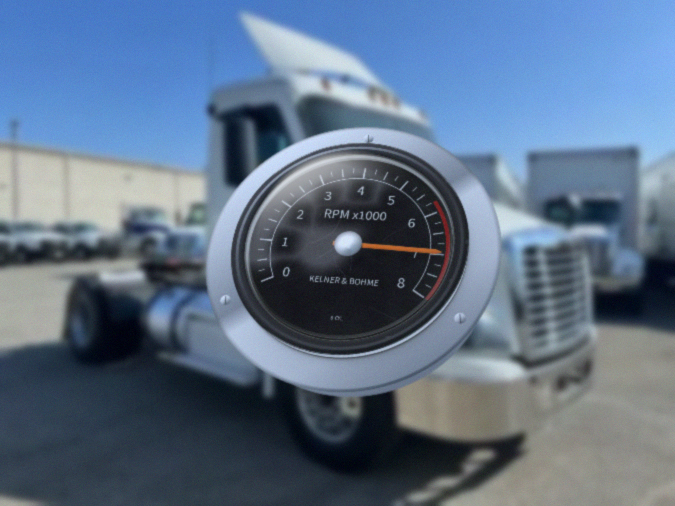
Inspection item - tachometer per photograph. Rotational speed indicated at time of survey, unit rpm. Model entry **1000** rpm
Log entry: **7000** rpm
